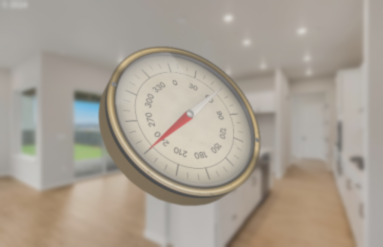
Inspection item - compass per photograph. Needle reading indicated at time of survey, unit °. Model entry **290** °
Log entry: **240** °
